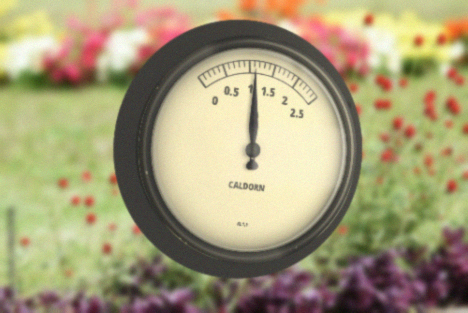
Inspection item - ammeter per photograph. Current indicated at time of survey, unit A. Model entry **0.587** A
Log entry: **1.1** A
